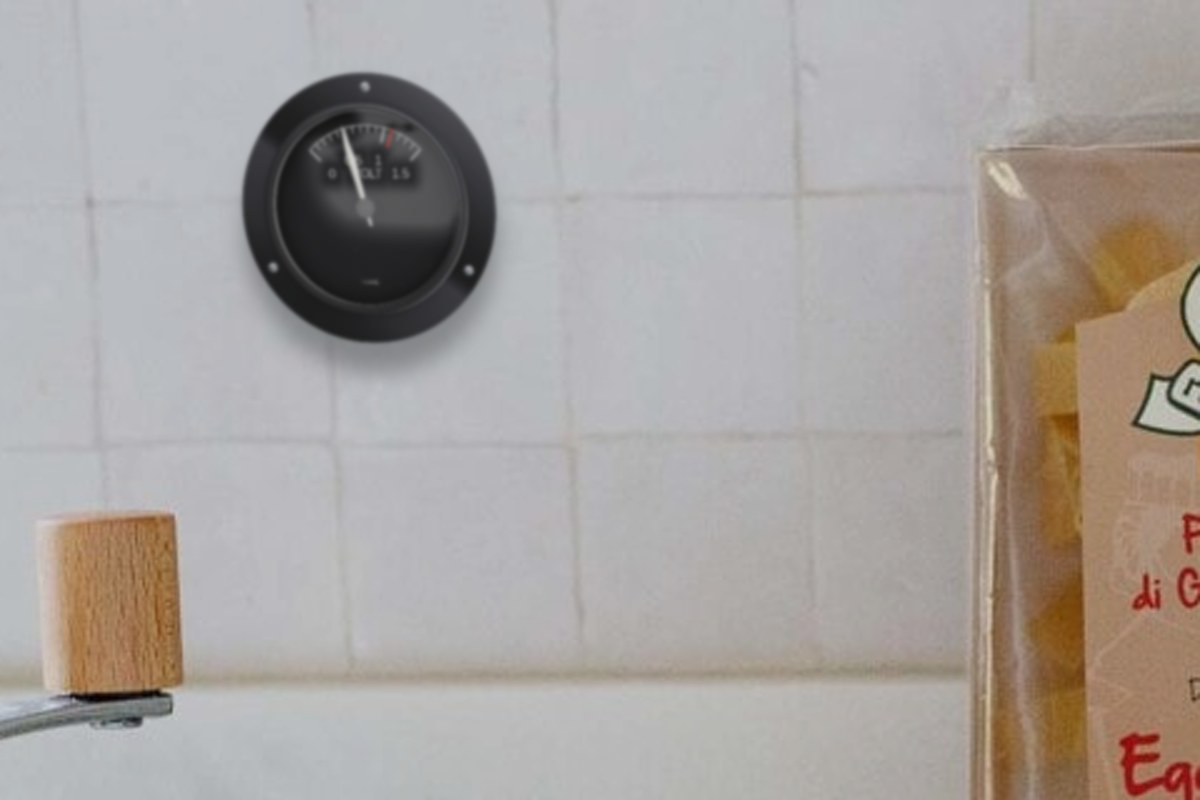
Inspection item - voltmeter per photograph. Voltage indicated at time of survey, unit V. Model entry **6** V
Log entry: **0.5** V
